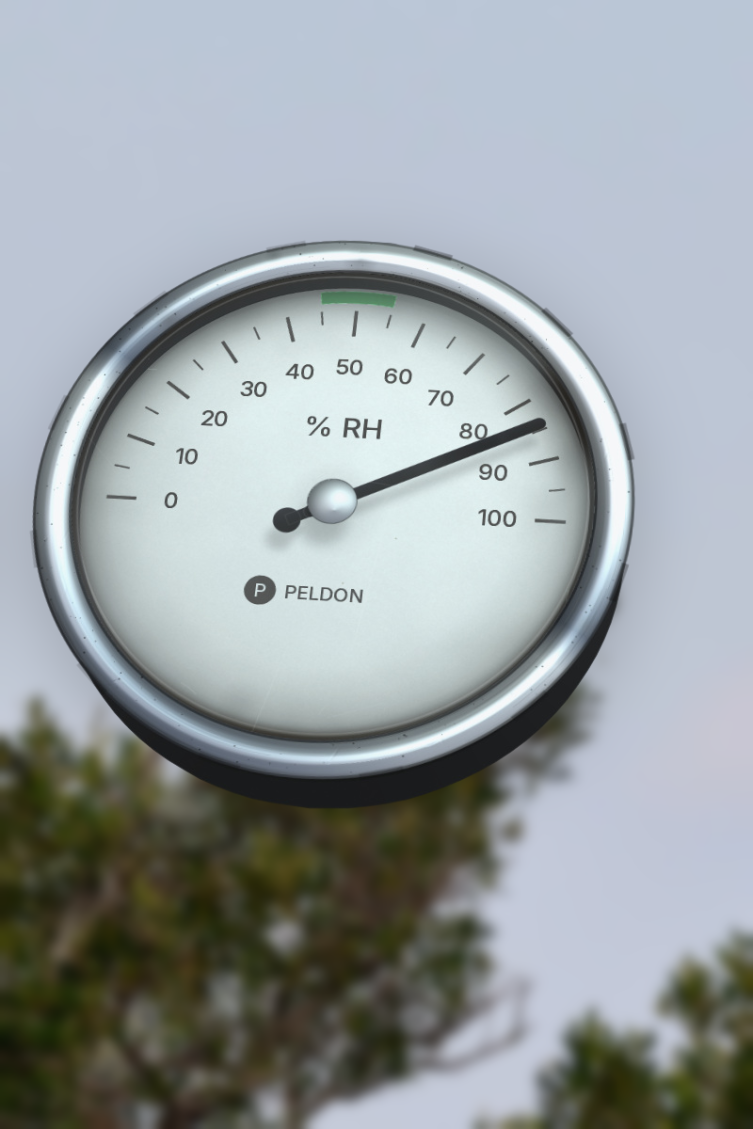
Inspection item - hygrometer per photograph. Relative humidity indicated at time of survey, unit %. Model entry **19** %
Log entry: **85** %
